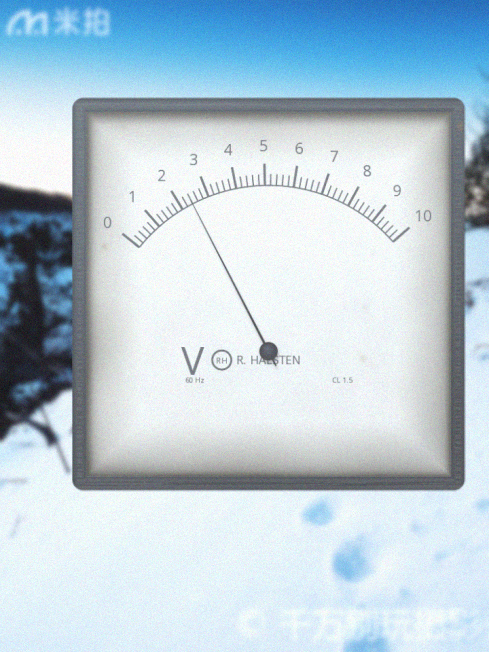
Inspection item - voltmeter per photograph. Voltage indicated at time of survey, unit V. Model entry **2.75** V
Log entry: **2.4** V
